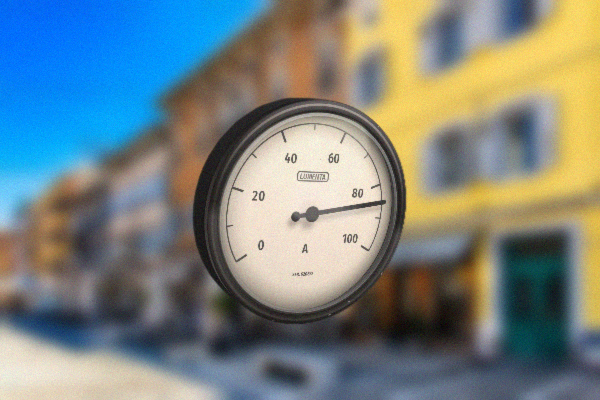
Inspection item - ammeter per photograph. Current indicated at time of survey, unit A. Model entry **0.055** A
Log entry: **85** A
